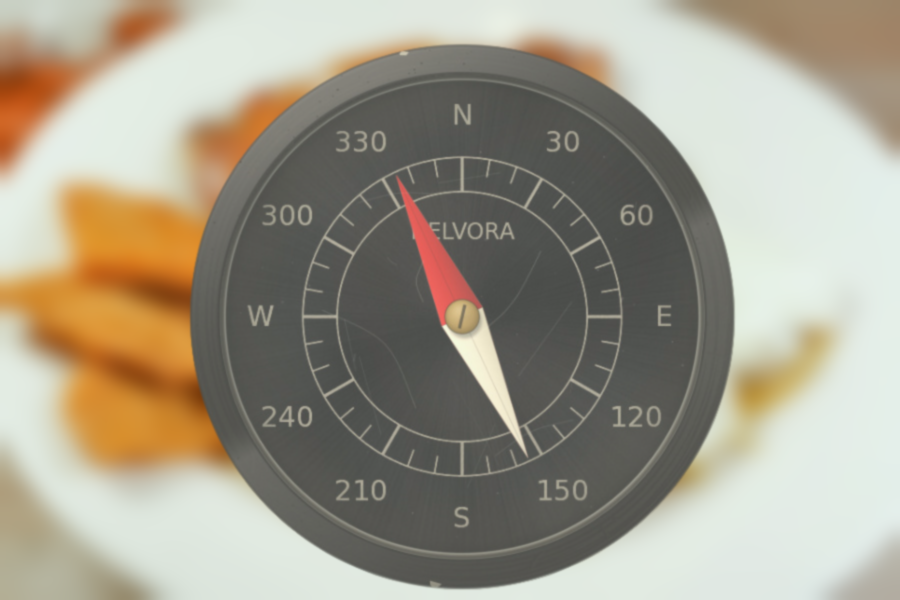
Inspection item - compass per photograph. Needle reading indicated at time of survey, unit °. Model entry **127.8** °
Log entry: **335** °
